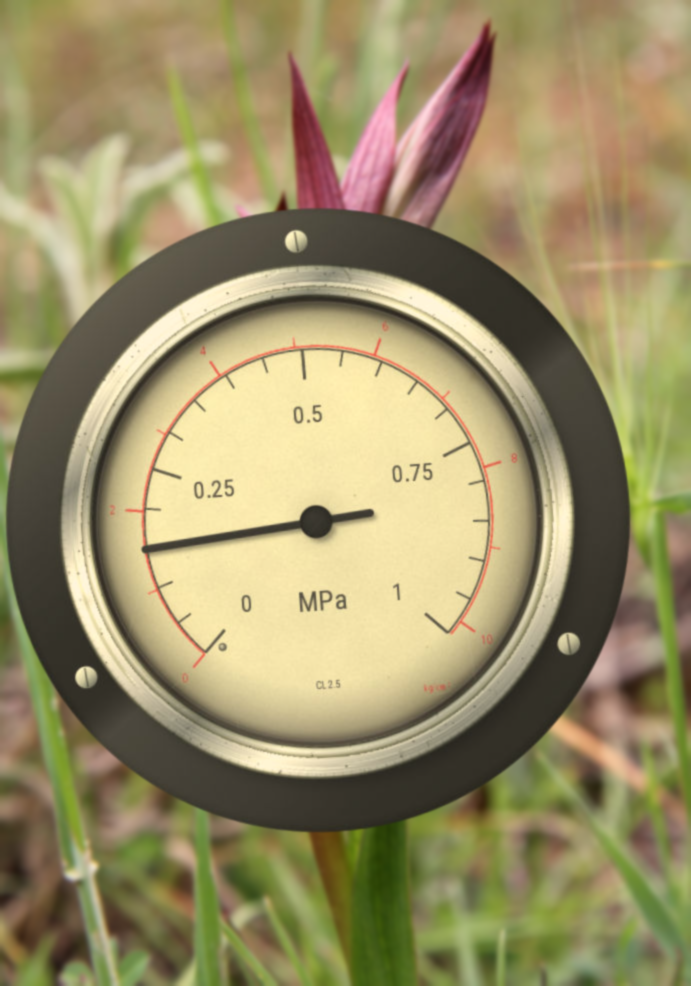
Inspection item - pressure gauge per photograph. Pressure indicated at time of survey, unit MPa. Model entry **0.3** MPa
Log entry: **0.15** MPa
